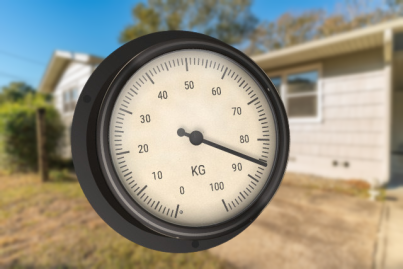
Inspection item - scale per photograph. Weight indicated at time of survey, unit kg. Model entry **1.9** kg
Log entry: **86** kg
